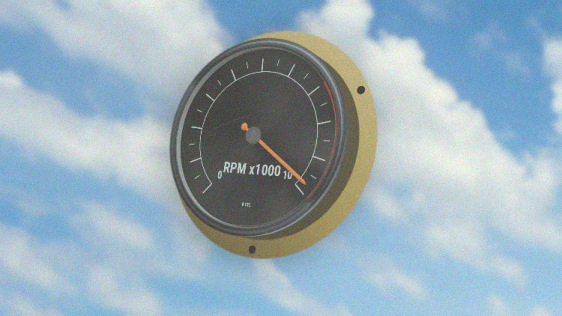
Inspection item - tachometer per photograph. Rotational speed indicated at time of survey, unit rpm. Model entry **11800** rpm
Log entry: **9750** rpm
